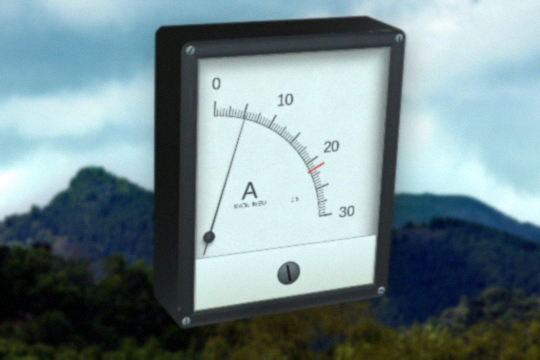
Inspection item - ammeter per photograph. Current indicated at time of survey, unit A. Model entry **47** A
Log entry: **5** A
